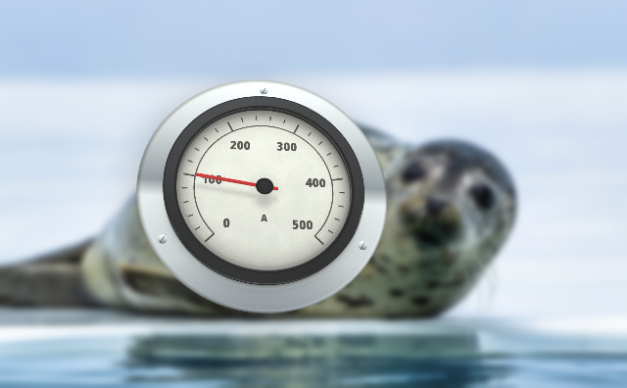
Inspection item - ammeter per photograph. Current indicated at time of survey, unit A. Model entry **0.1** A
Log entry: **100** A
